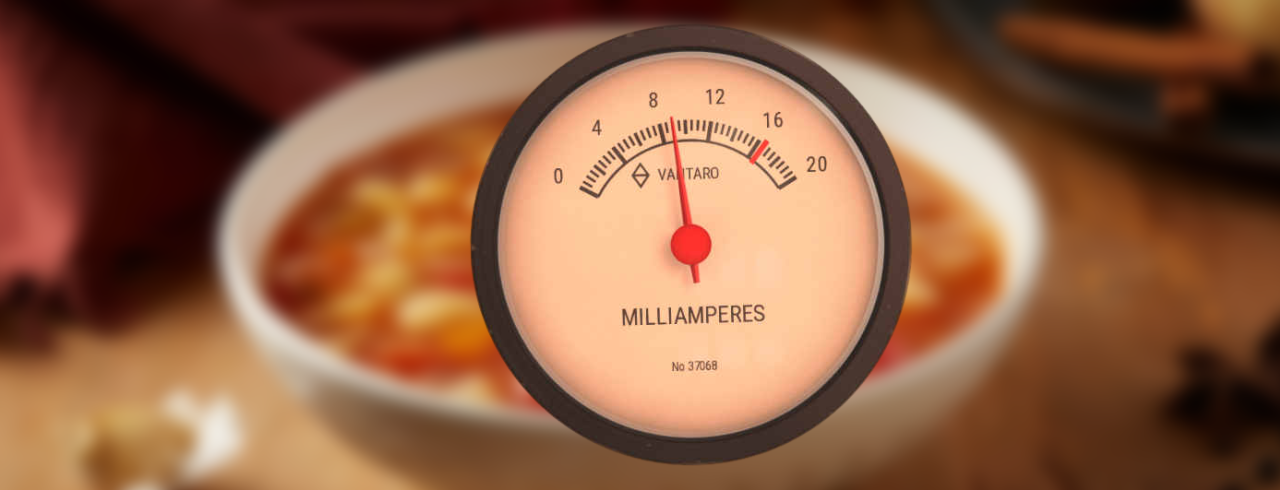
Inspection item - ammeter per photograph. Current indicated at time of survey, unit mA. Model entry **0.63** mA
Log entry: **9** mA
